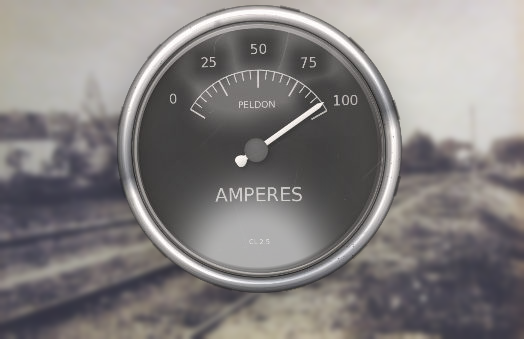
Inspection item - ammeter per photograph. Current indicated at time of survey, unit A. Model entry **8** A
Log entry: **95** A
